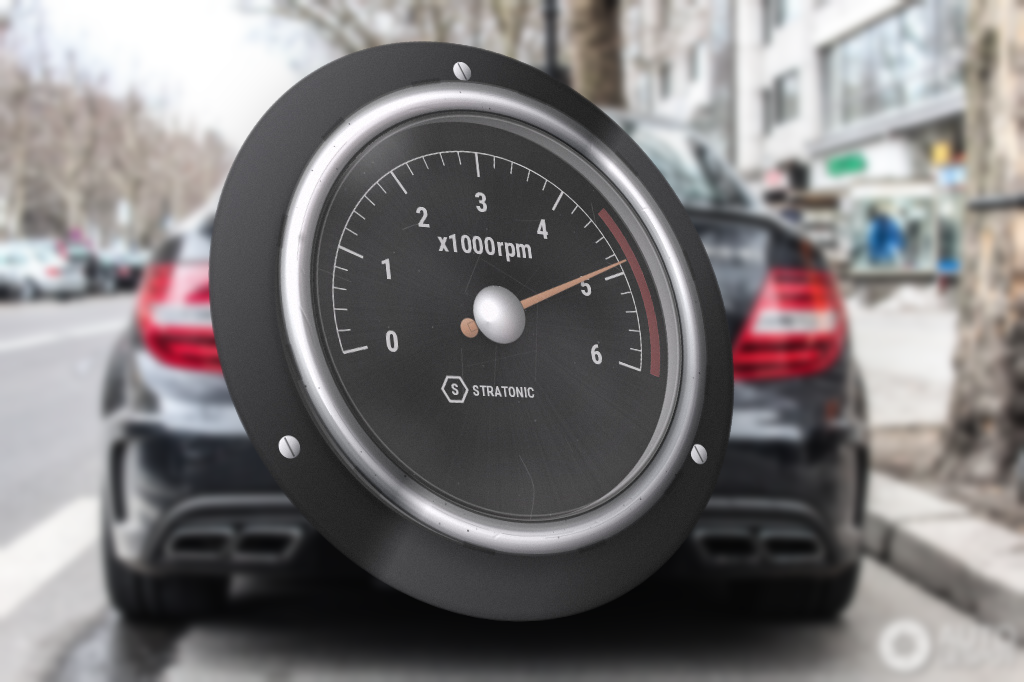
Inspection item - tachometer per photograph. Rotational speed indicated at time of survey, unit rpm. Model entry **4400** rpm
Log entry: **4900** rpm
